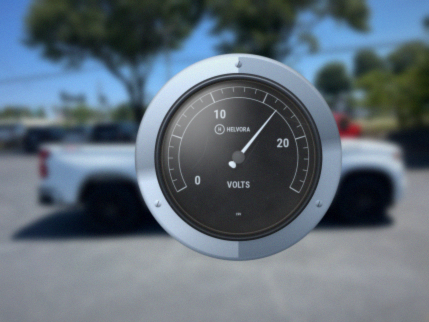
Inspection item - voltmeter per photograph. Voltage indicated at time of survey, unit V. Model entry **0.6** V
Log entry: **16.5** V
